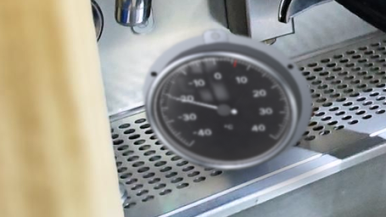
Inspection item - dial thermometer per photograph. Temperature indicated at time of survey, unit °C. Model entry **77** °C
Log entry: **-20** °C
